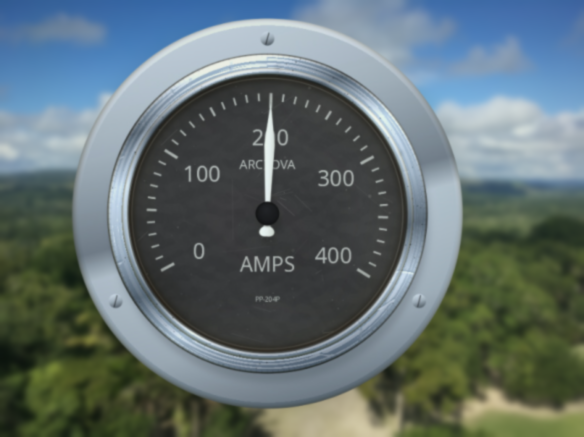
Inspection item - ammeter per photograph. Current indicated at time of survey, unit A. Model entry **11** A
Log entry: **200** A
